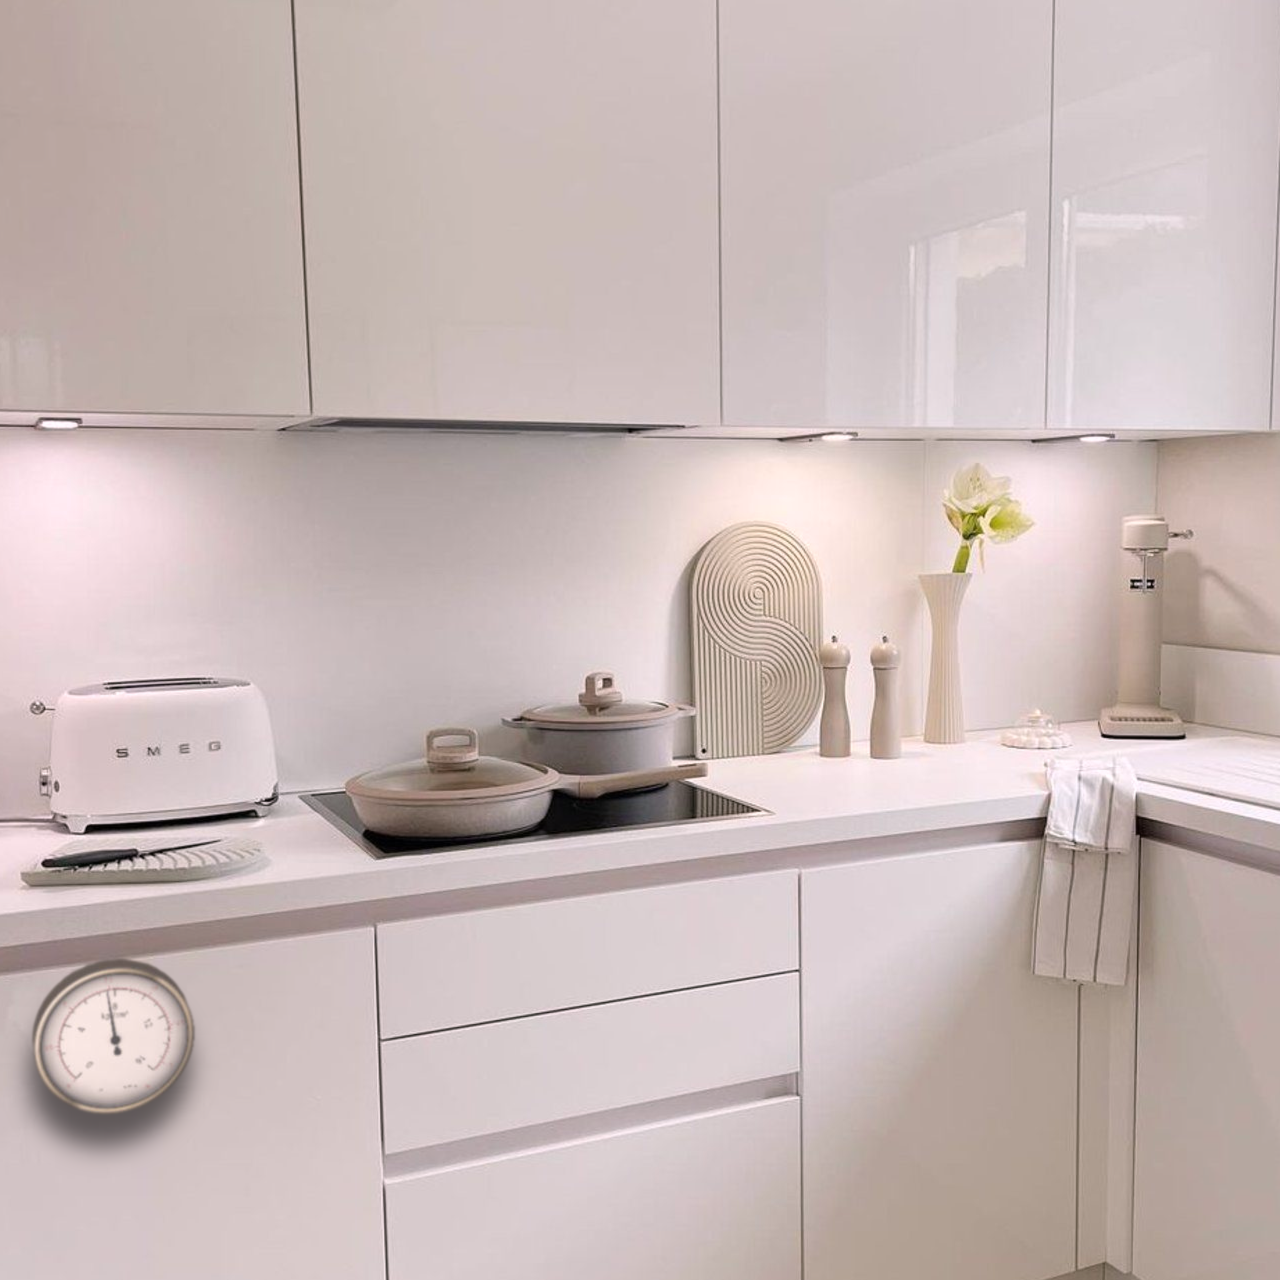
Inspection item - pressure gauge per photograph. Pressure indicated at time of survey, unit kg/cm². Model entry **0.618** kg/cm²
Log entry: **7.5** kg/cm²
